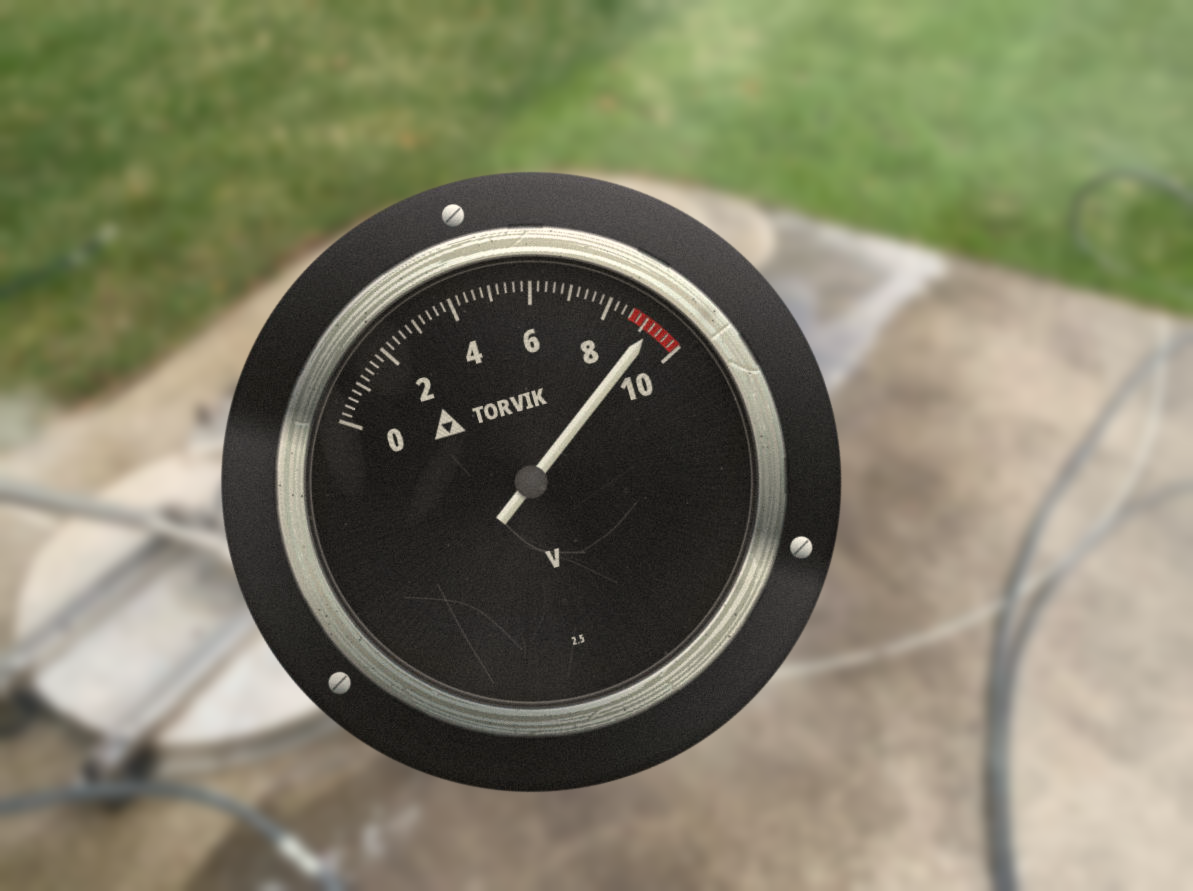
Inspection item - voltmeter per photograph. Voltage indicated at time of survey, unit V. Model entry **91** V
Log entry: **9.2** V
